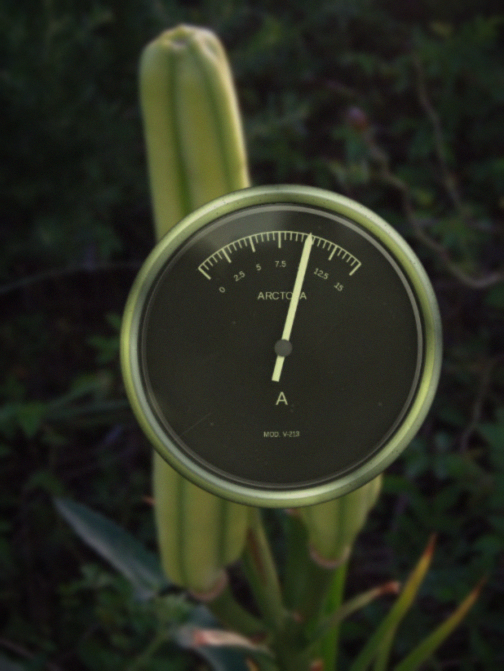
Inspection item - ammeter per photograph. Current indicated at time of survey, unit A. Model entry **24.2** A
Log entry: **10** A
